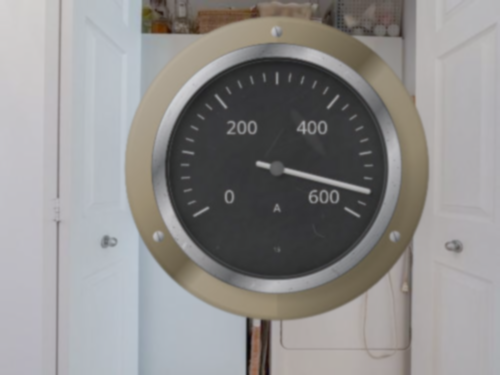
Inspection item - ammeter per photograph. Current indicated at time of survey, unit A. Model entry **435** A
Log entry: **560** A
